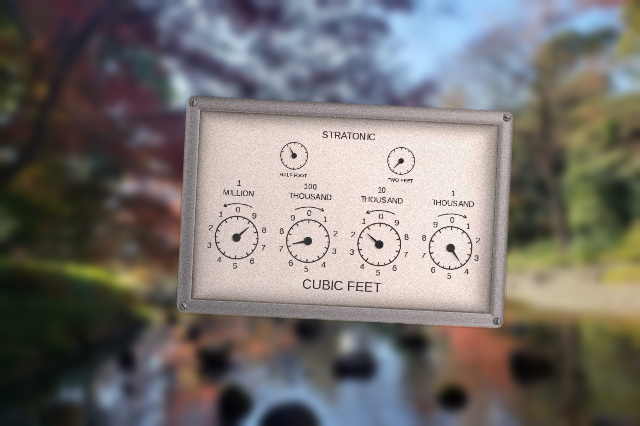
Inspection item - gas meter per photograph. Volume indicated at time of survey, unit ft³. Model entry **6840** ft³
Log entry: **871400** ft³
